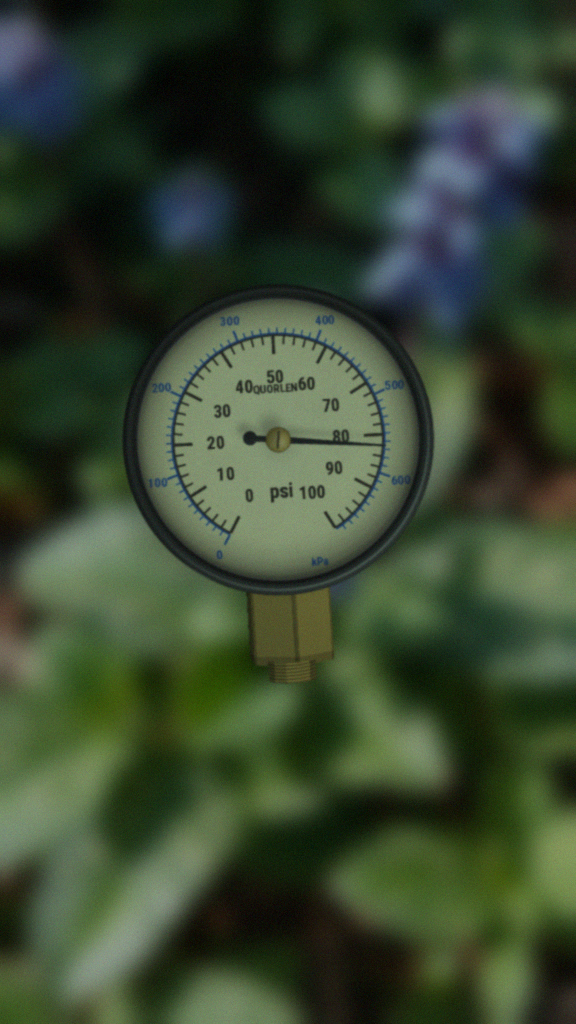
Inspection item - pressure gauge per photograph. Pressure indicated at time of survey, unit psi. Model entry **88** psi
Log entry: **82** psi
